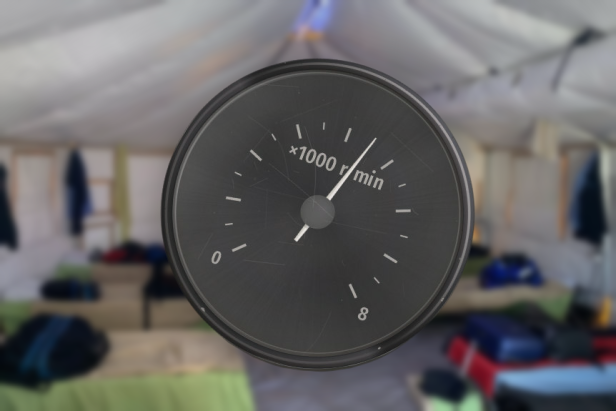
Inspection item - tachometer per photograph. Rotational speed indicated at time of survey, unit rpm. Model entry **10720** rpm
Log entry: **4500** rpm
